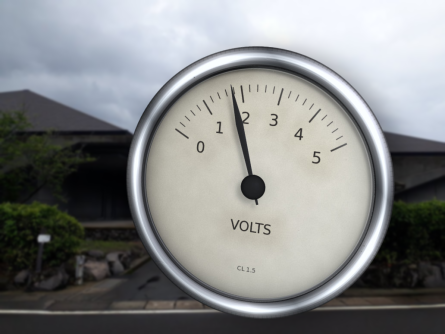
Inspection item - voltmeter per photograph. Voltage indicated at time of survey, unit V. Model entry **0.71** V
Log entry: **1.8** V
